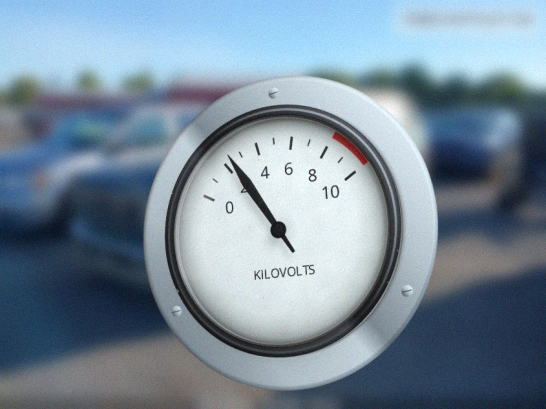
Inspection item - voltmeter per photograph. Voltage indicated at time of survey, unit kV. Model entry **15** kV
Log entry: **2.5** kV
